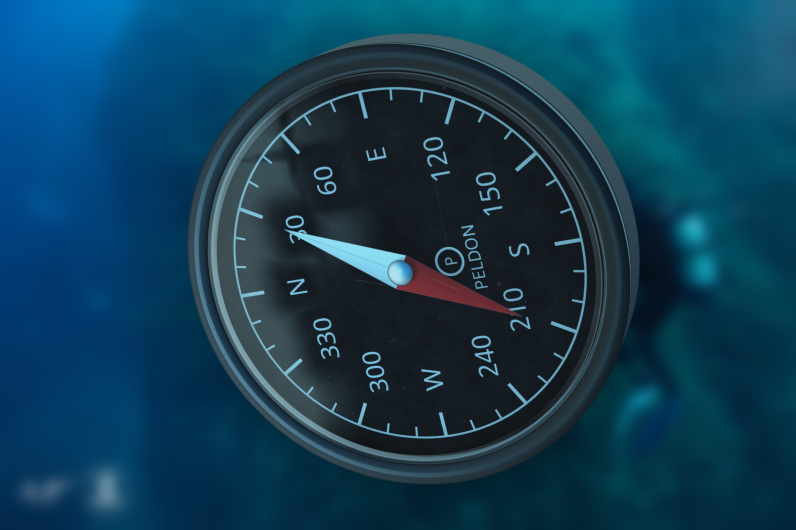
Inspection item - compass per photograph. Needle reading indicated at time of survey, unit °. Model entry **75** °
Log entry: **210** °
